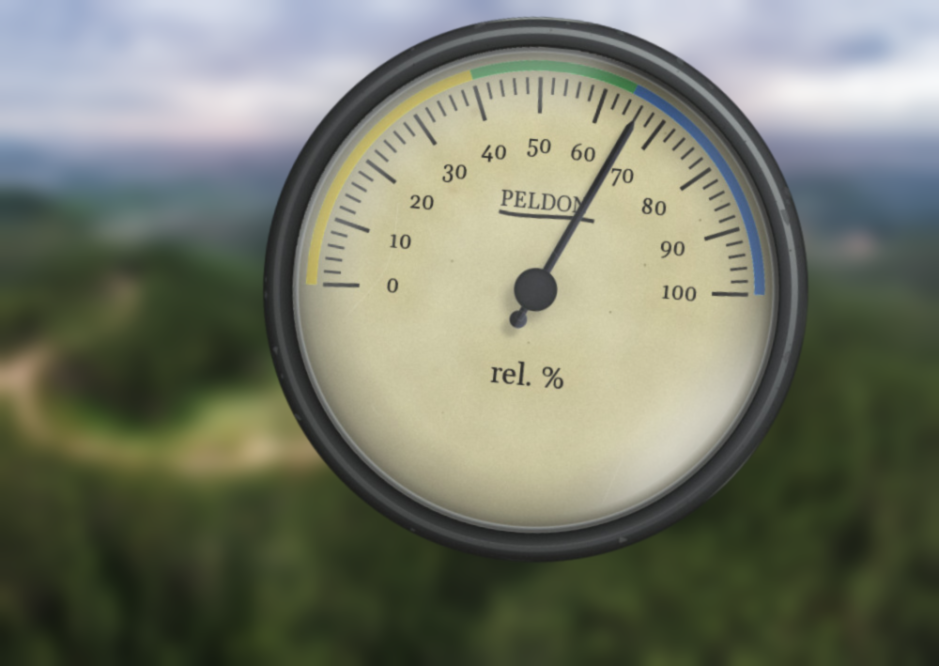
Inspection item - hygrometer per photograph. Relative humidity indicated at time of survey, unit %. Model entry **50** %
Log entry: **66** %
